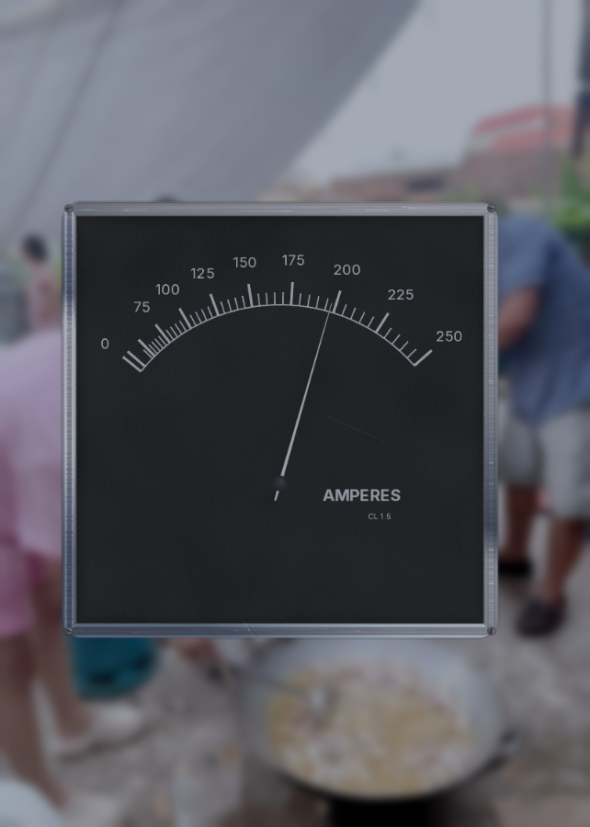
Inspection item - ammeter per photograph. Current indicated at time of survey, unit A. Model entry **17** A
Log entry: **197.5** A
